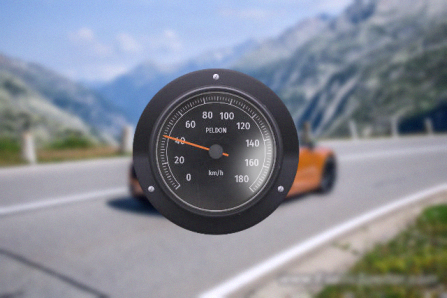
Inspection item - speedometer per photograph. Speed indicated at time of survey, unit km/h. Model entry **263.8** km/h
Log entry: **40** km/h
